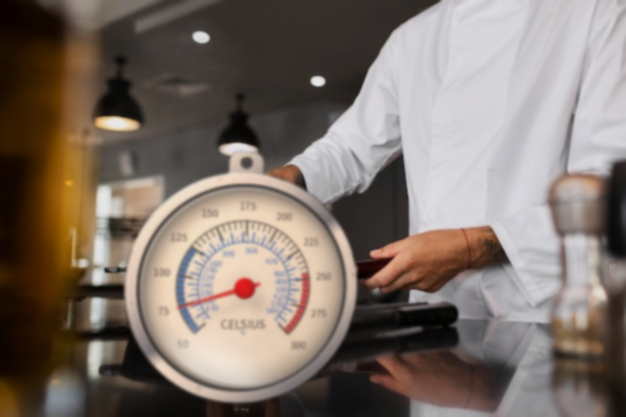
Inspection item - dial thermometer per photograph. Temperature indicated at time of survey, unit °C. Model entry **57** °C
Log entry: **75** °C
